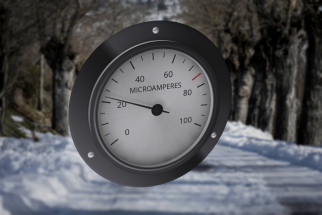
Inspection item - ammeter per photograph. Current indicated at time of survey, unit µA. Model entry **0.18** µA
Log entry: **22.5** µA
